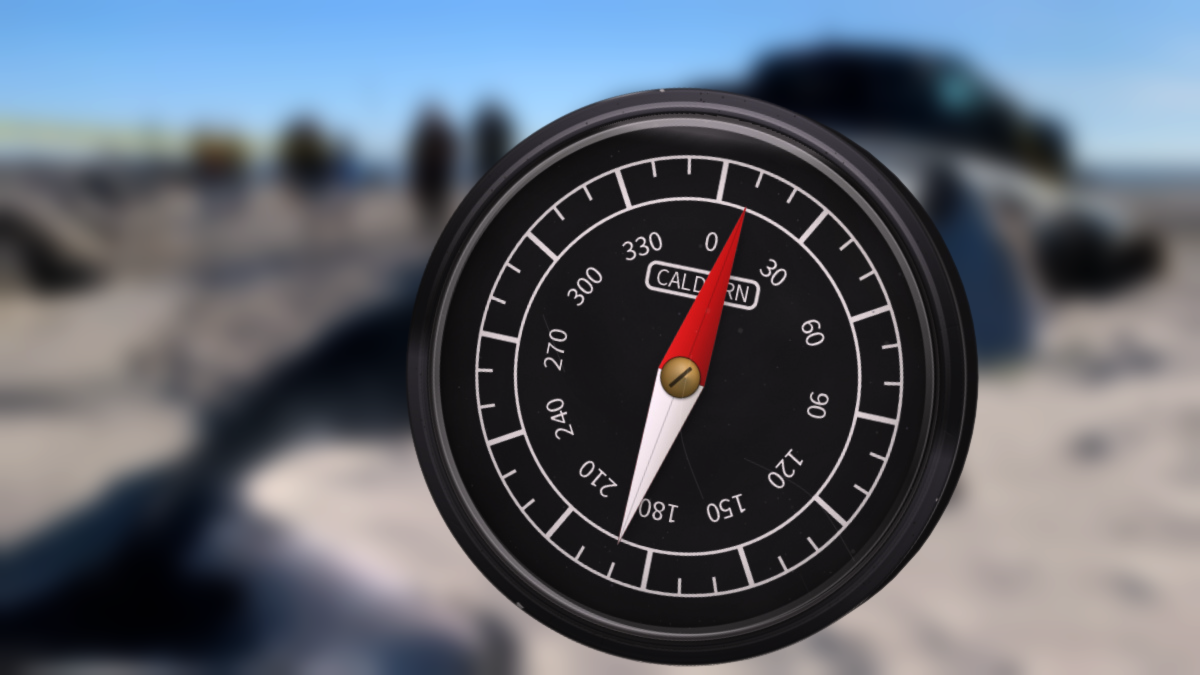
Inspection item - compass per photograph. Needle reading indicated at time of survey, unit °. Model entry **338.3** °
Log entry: **10** °
